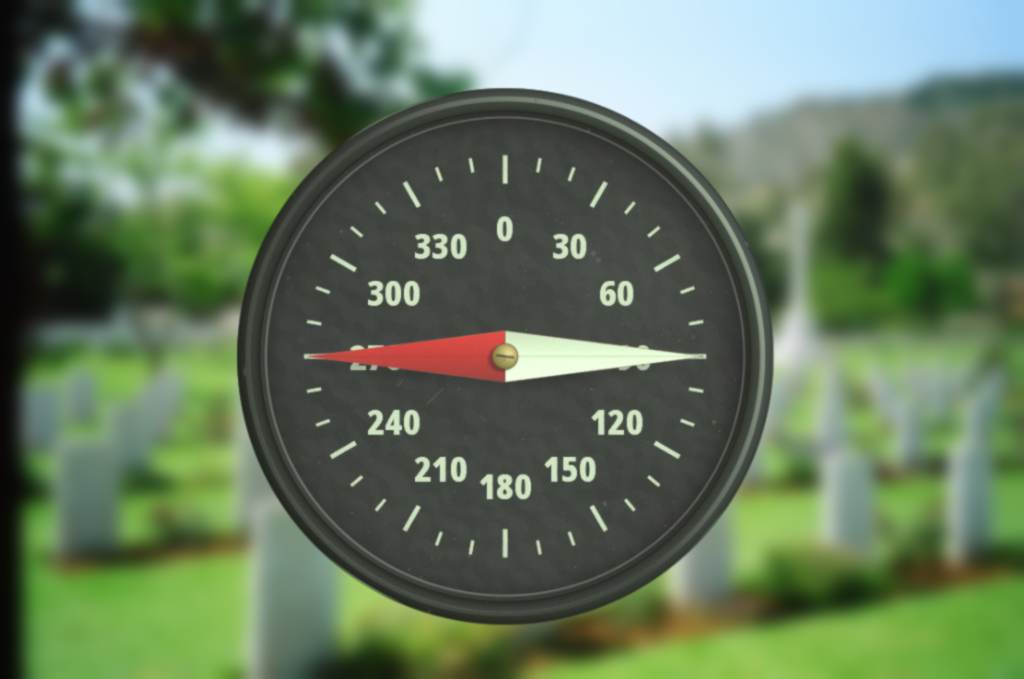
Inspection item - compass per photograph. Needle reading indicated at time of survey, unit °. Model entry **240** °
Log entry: **270** °
